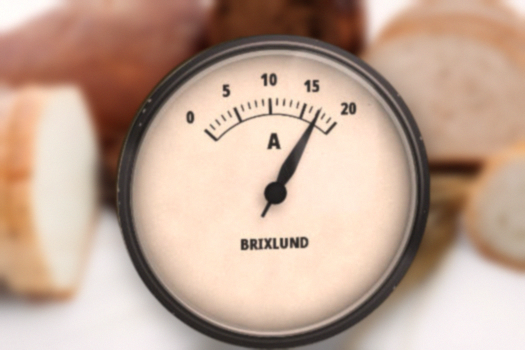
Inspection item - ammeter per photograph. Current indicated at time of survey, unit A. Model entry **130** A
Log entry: **17** A
